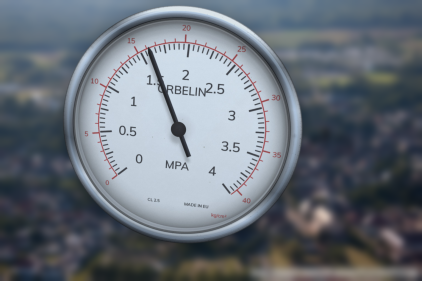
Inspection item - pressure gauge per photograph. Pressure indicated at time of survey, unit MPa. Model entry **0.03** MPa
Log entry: **1.6** MPa
